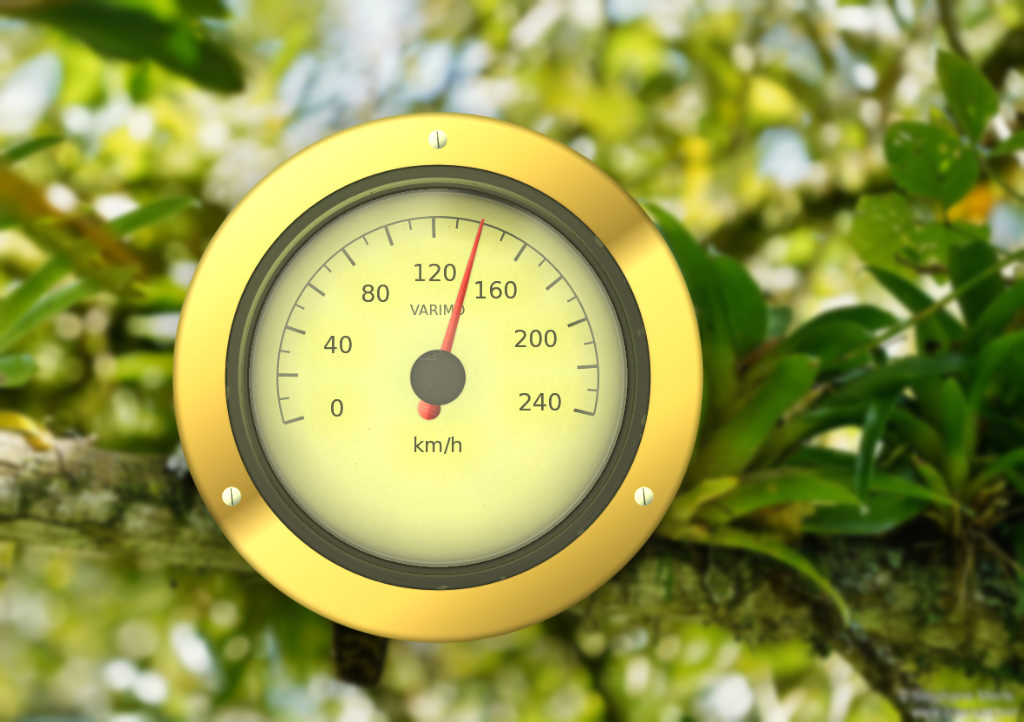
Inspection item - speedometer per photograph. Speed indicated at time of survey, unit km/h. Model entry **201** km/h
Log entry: **140** km/h
